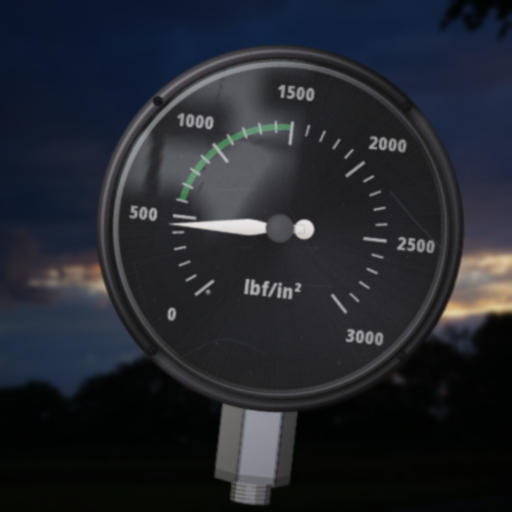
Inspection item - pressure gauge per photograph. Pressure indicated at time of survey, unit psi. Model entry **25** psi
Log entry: **450** psi
